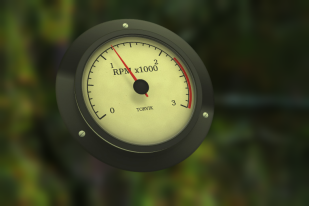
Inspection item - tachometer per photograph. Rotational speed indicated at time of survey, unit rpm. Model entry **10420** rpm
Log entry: **1200** rpm
